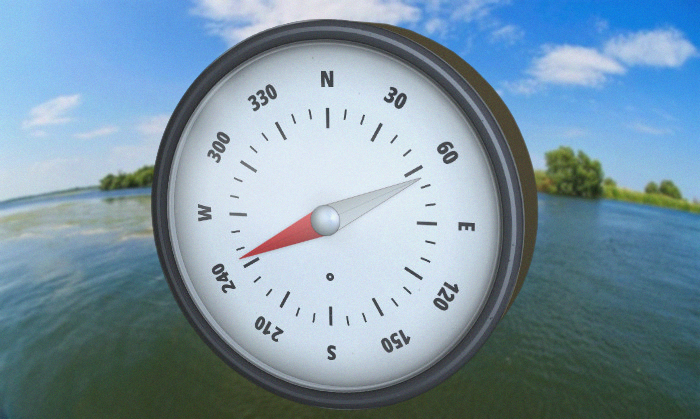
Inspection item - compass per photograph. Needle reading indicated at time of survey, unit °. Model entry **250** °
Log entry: **245** °
